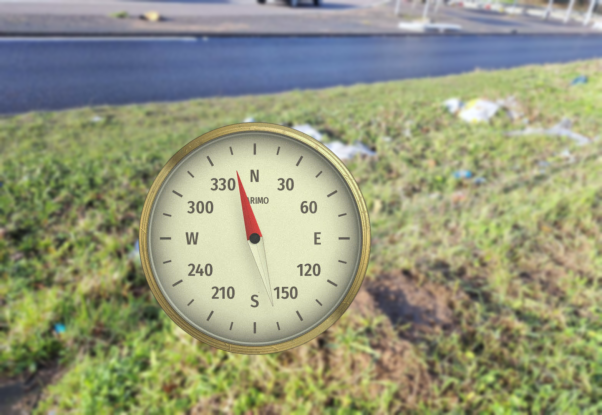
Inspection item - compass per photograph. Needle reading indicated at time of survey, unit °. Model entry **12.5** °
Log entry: **345** °
